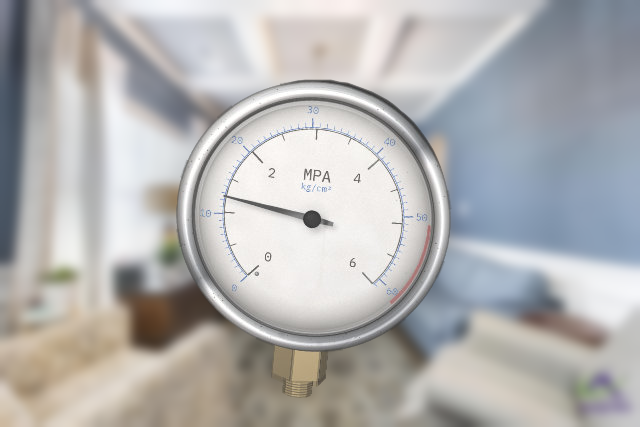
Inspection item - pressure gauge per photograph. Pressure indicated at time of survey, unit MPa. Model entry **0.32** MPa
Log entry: **1.25** MPa
